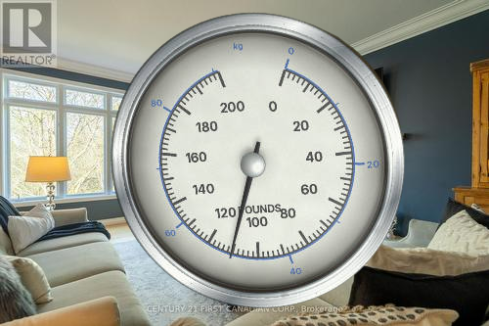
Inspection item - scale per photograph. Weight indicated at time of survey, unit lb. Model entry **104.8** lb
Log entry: **110** lb
